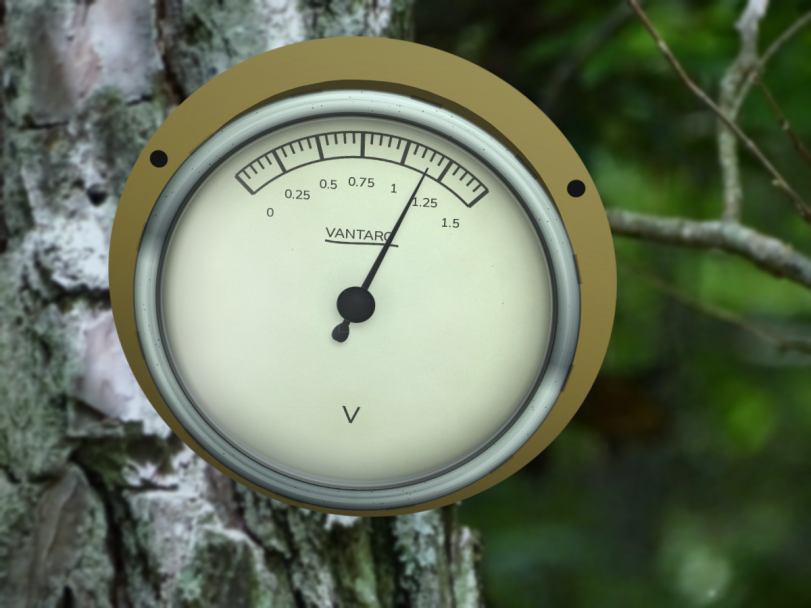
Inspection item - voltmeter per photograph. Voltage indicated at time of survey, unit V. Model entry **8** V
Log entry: **1.15** V
